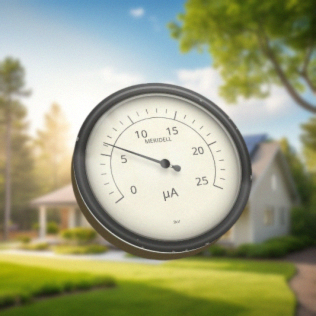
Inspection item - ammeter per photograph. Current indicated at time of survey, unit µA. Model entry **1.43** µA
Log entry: **6** µA
